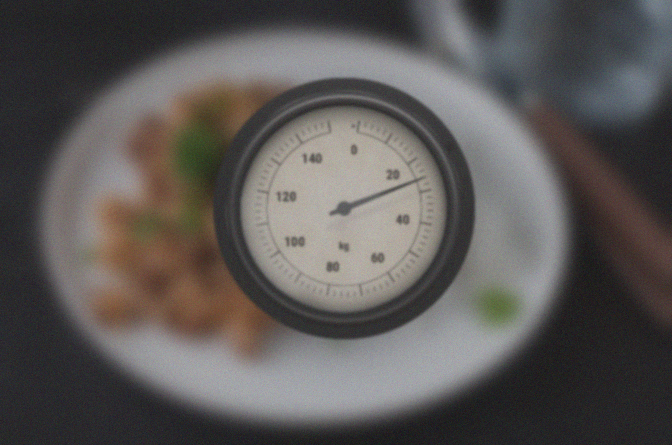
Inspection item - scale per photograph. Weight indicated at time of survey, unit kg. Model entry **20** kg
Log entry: **26** kg
